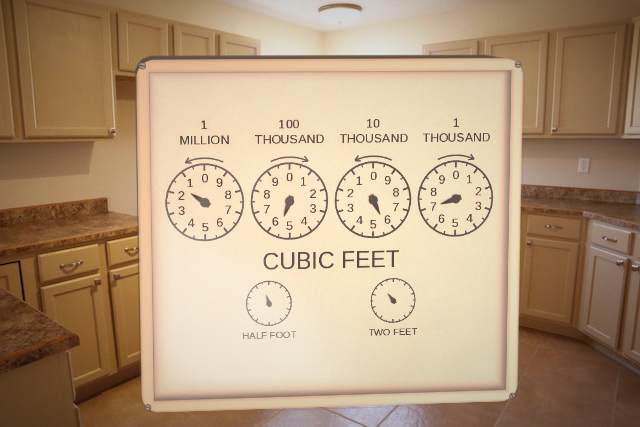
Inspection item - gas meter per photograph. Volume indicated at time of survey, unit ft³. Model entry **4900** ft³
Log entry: **155700** ft³
